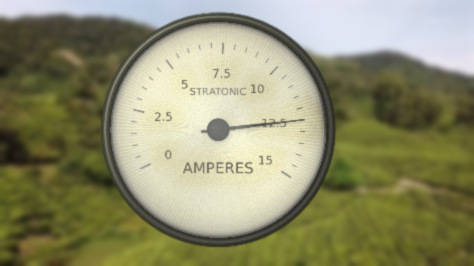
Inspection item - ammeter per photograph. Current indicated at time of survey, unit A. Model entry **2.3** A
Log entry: **12.5** A
